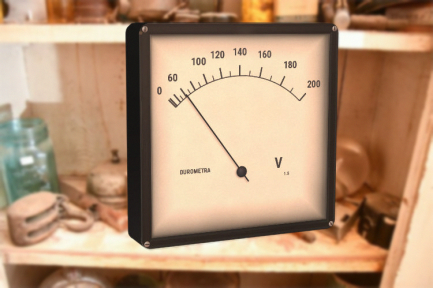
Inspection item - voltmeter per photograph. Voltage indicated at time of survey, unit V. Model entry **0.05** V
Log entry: **60** V
